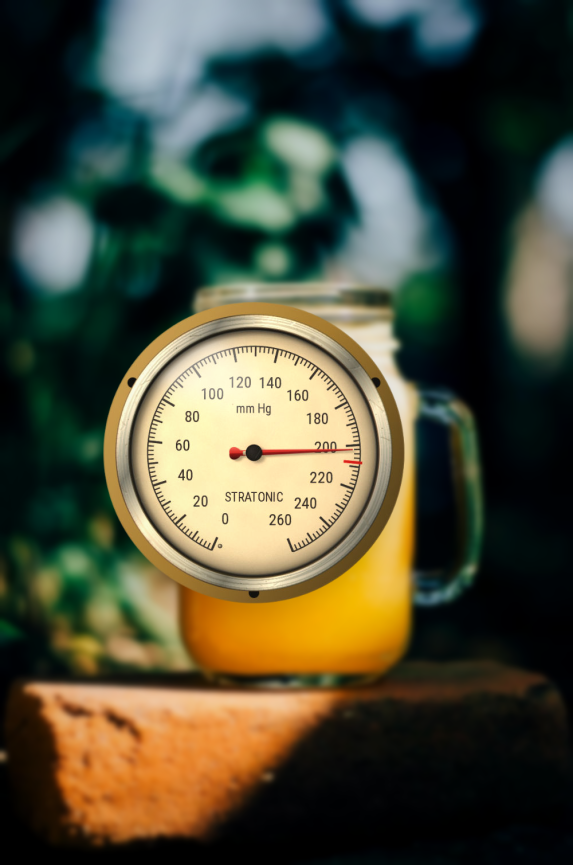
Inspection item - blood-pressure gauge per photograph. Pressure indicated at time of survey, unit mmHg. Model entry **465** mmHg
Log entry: **202** mmHg
